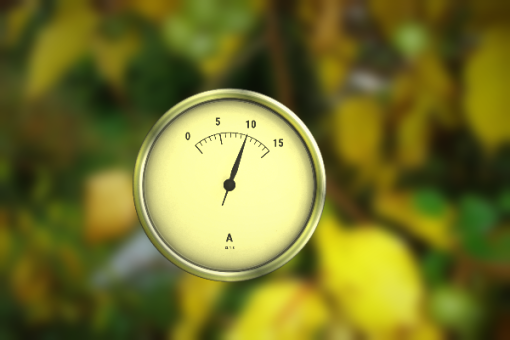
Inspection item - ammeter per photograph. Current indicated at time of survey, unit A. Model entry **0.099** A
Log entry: **10** A
